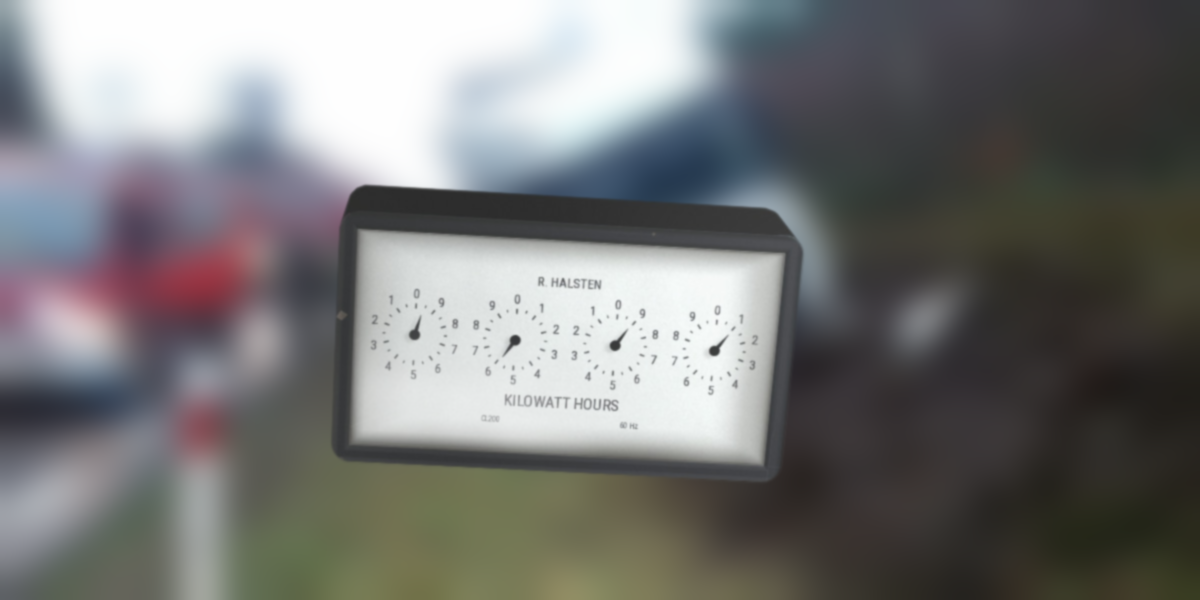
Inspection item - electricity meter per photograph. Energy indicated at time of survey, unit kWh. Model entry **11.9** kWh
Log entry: **9591** kWh
